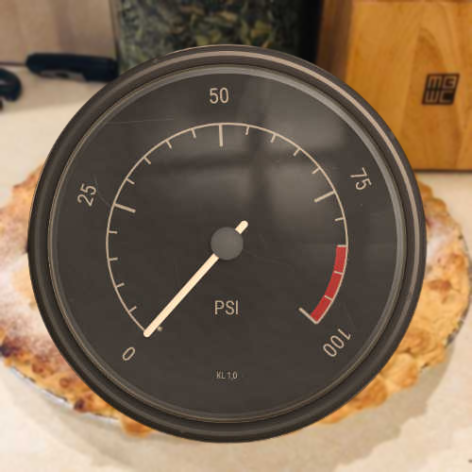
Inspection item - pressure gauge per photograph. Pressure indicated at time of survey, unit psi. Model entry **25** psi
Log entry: **0** psi
